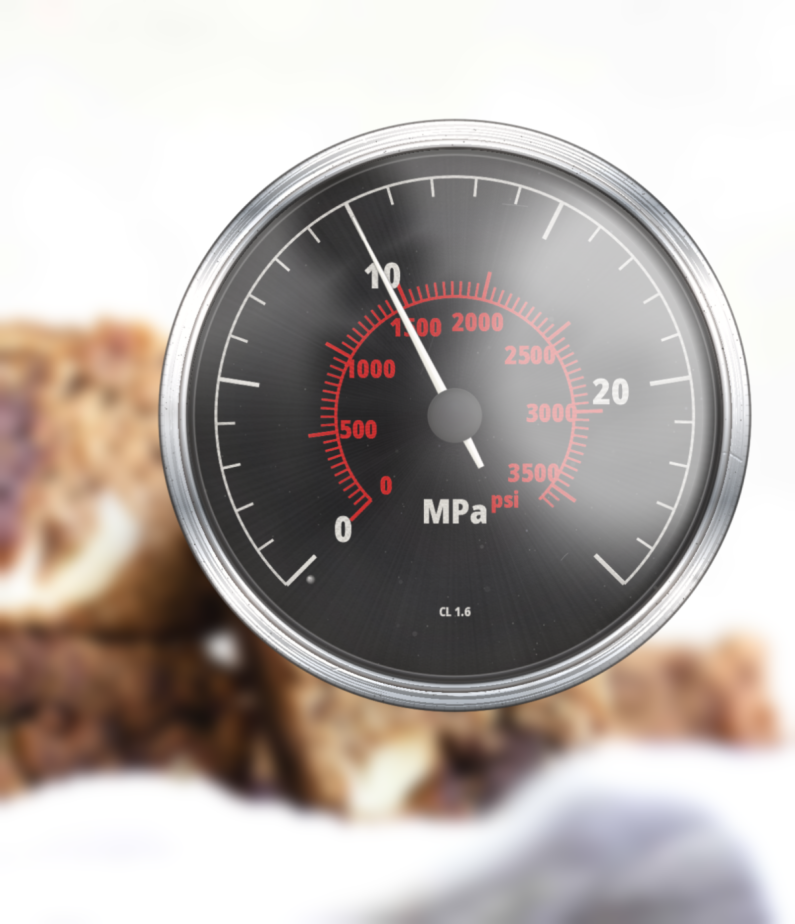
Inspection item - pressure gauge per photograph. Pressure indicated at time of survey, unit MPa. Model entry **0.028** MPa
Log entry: **10** MPa
